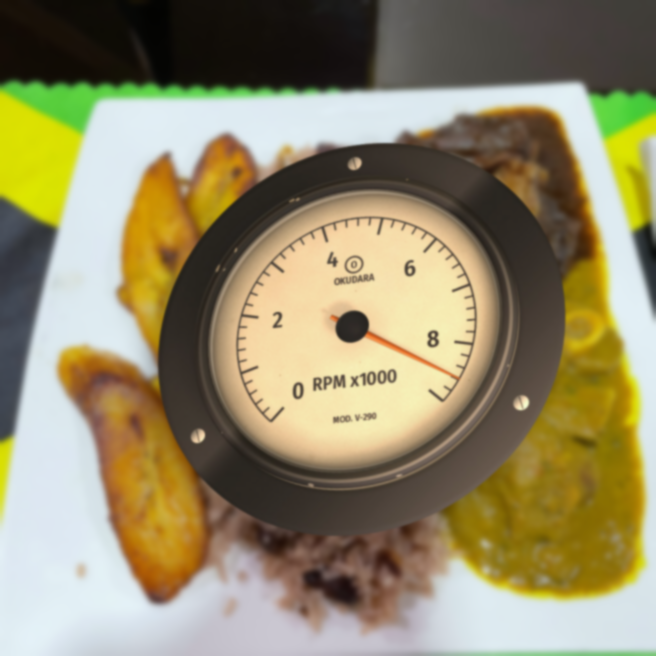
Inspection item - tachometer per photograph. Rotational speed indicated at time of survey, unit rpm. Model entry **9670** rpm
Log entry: **8600** rpm
